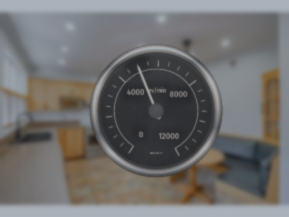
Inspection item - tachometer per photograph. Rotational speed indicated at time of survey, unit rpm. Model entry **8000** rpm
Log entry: **5000** rpm
